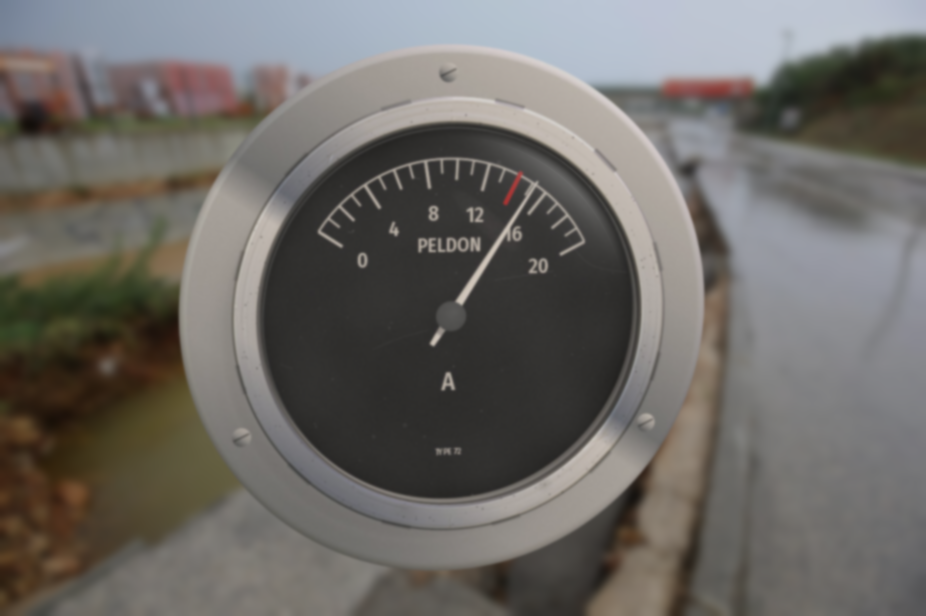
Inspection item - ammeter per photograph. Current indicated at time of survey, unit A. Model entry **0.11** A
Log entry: **15** A
